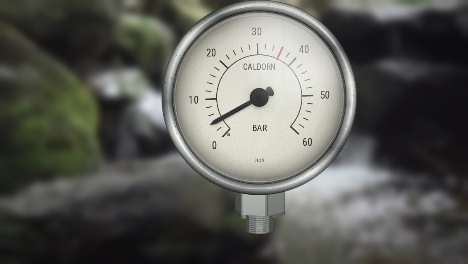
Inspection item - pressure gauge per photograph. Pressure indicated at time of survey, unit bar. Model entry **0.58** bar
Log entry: **4** bar
